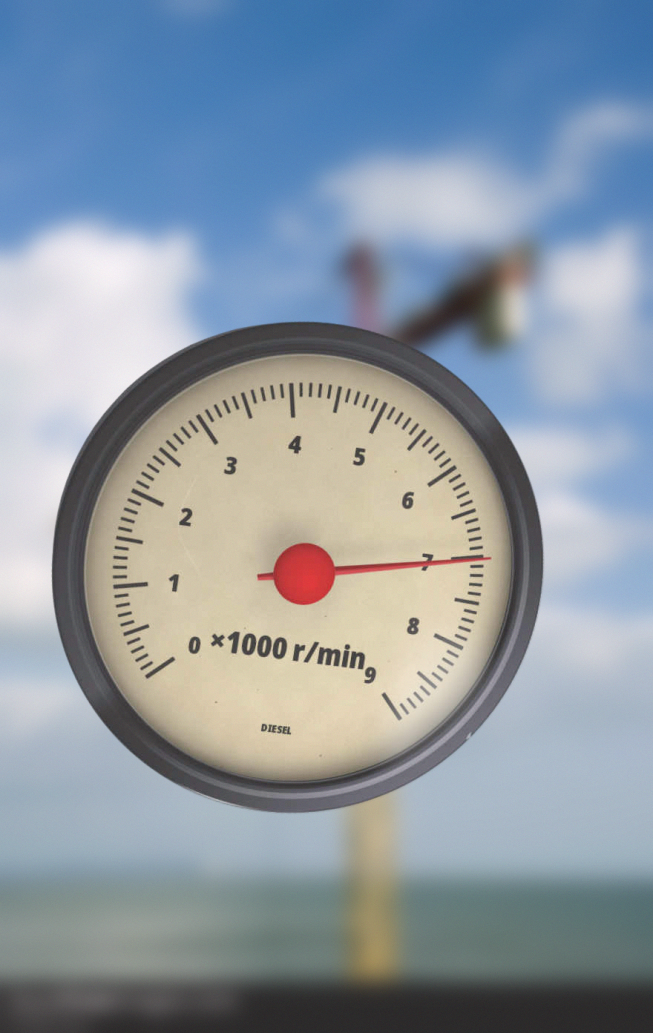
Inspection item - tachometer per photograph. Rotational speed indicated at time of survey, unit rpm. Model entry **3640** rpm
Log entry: **7000** rpm
